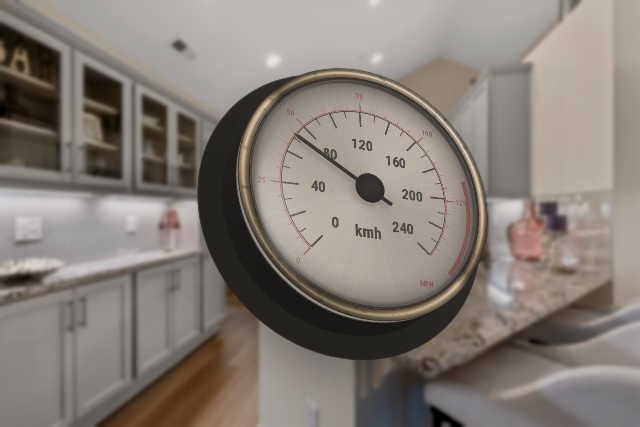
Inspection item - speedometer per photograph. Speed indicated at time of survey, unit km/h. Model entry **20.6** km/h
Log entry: **70** km/h
